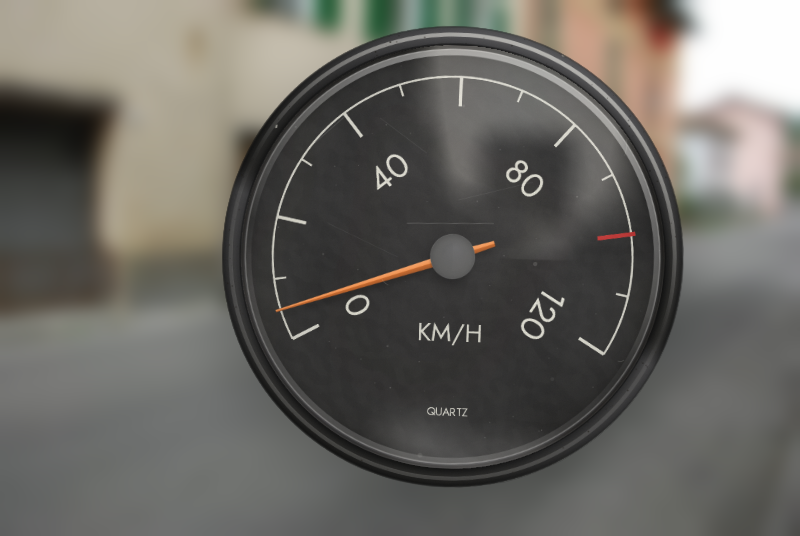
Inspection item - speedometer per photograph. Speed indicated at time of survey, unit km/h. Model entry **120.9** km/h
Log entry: **5** km/h
